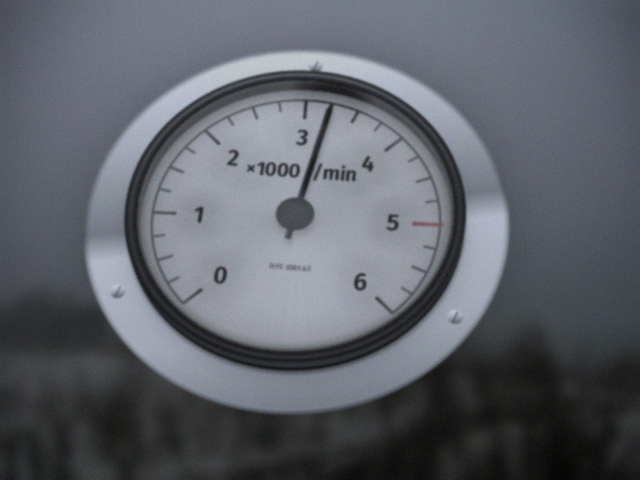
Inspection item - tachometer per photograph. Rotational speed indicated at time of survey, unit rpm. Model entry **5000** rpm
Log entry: **3250** rpm
